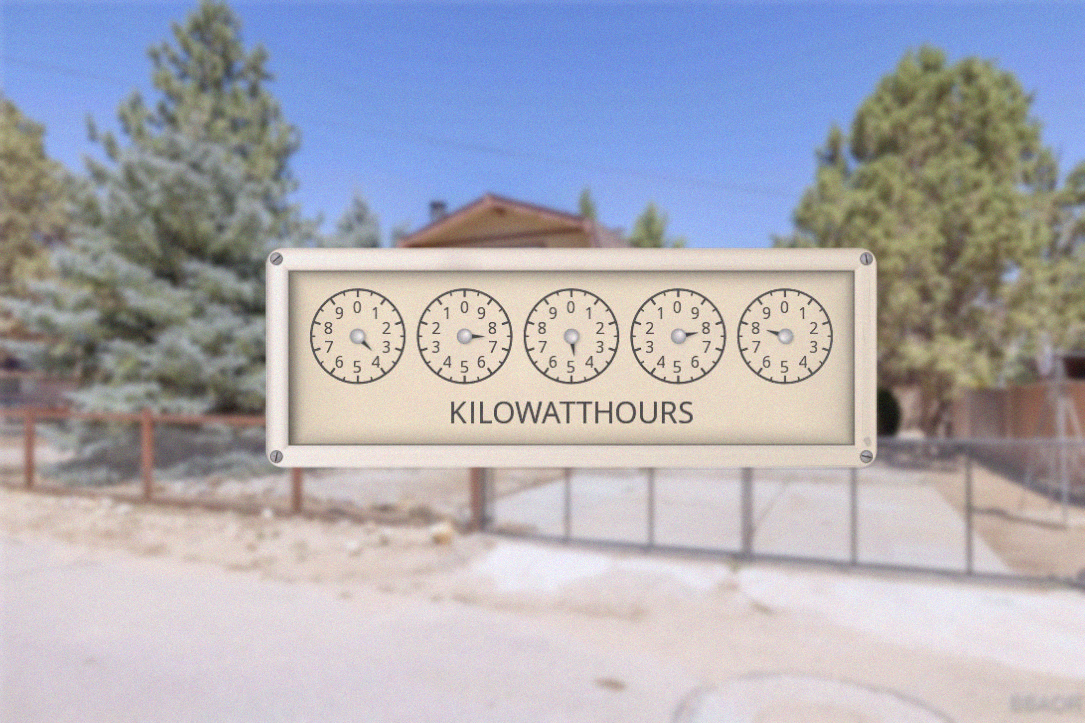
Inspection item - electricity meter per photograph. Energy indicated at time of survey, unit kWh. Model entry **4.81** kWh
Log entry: **37478** kWh
